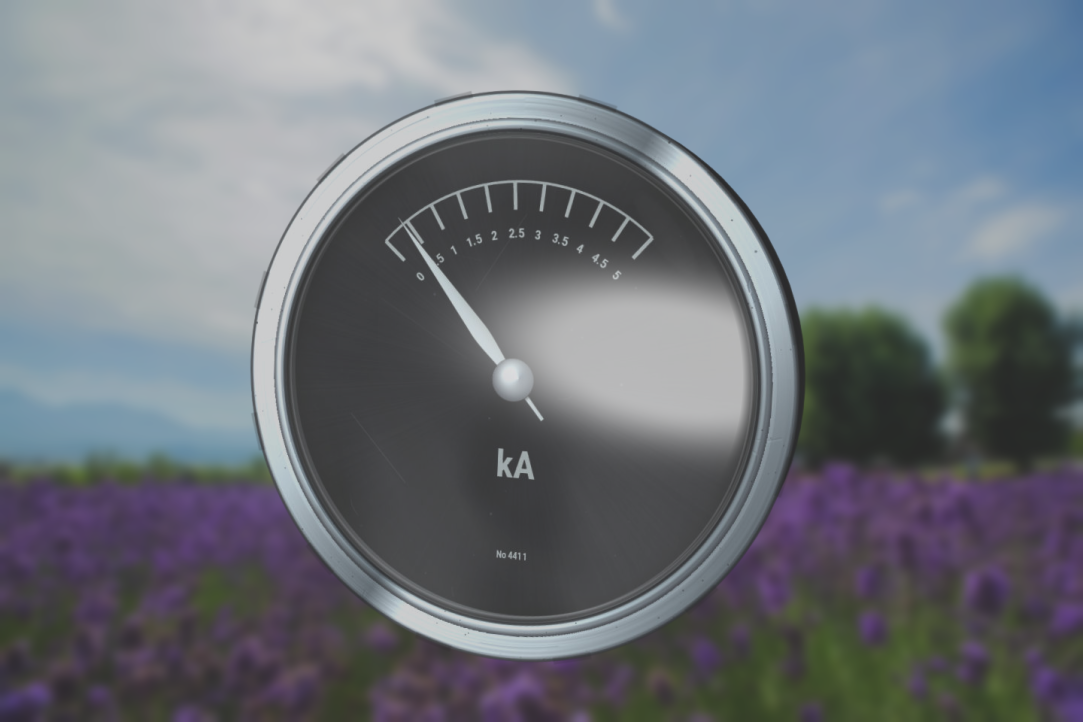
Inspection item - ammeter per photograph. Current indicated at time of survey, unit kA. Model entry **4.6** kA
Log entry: **0.5** kA
